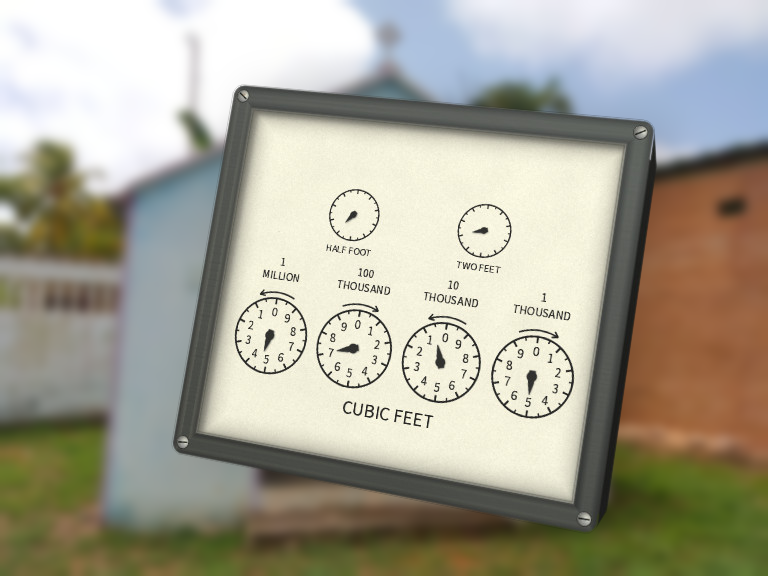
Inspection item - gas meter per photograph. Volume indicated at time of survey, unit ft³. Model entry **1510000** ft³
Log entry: **470500** ft³
